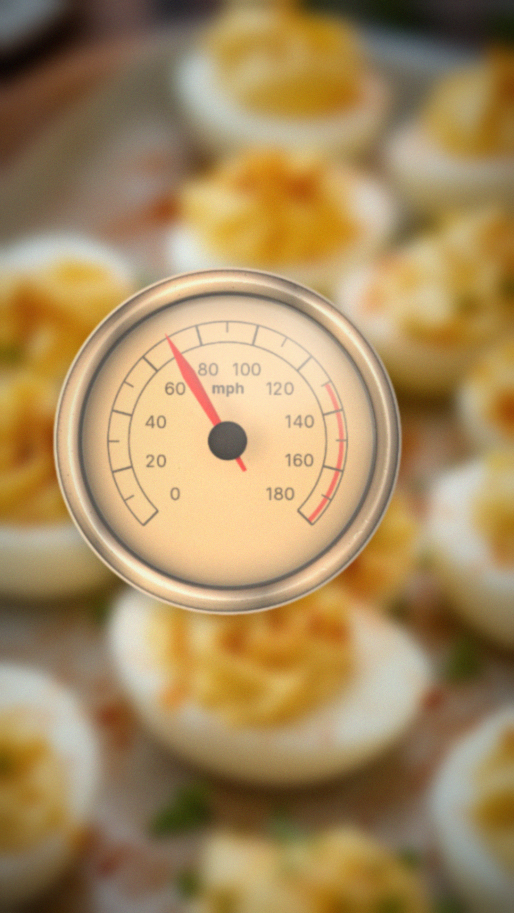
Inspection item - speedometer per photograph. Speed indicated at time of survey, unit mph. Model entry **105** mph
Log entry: **70** mph
